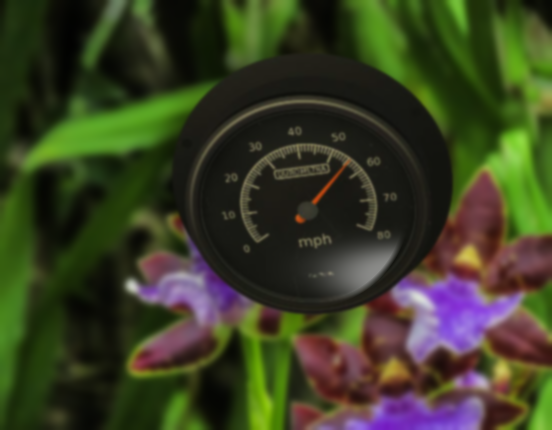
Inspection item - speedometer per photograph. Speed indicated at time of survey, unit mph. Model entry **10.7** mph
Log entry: **55** mph
